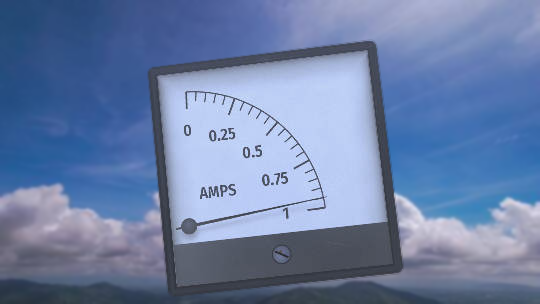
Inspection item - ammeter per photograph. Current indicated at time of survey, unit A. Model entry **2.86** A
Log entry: **0.95** A
